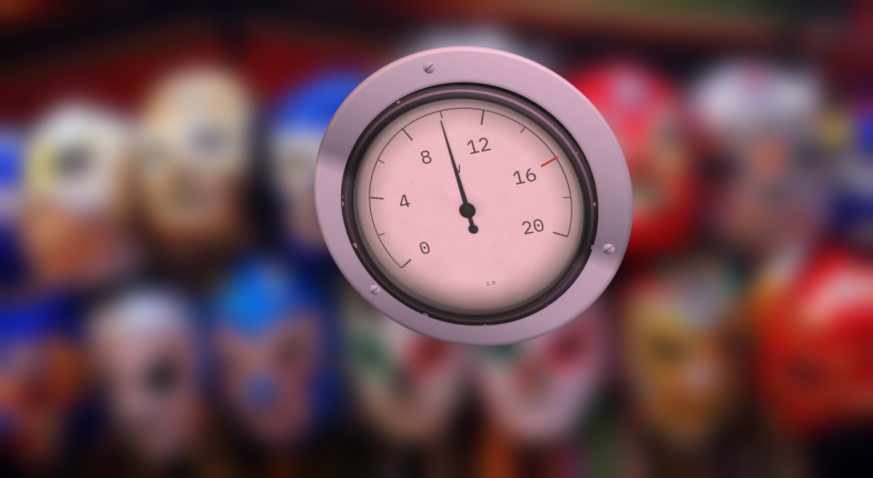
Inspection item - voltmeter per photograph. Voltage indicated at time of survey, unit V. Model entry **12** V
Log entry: **10** V
